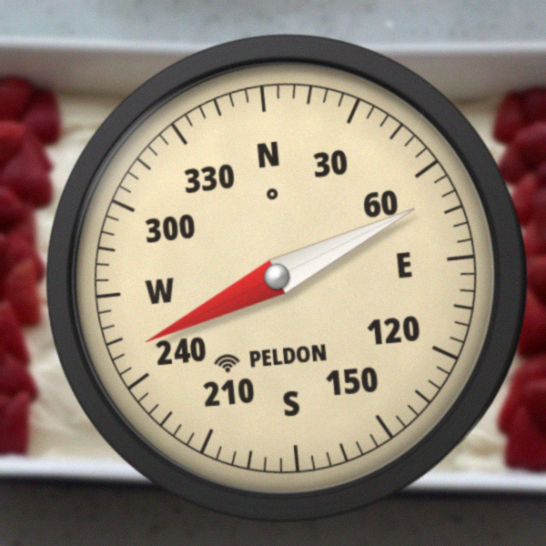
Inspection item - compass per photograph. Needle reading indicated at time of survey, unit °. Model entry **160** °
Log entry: **250** °
